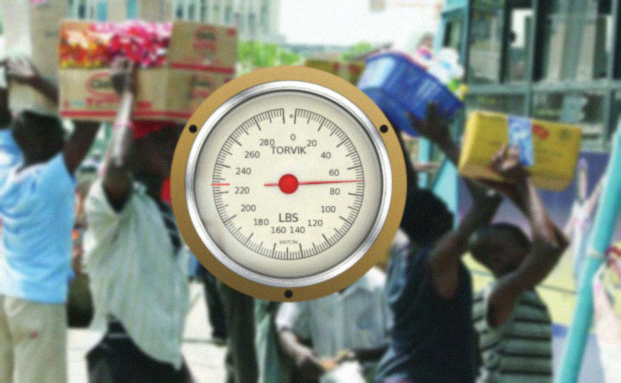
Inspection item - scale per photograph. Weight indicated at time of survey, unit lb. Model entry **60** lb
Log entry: **70** lb
